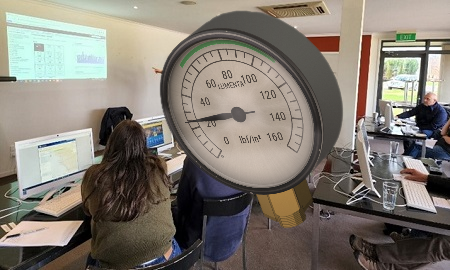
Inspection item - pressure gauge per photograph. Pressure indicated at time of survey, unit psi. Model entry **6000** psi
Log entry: **25** psi
